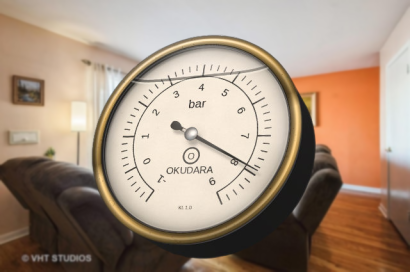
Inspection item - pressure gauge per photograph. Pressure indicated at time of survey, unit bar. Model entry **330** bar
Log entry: **7.9** bar
